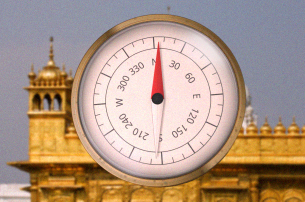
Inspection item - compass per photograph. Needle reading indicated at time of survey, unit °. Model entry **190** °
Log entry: **5** °
